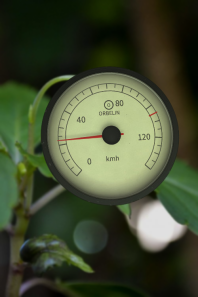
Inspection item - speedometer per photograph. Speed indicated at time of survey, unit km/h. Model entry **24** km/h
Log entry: **22.5** km/h
